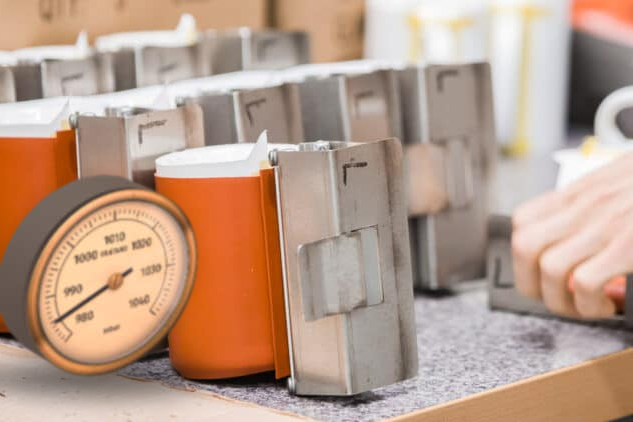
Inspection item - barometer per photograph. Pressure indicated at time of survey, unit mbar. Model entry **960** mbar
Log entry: **985** mbar
